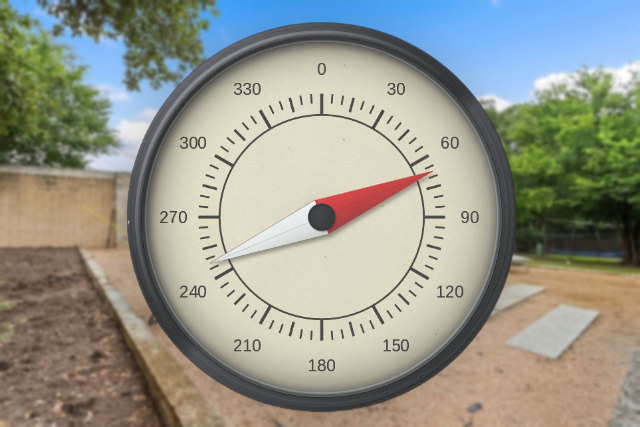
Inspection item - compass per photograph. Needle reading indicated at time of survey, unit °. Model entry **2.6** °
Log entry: **67.5** °
